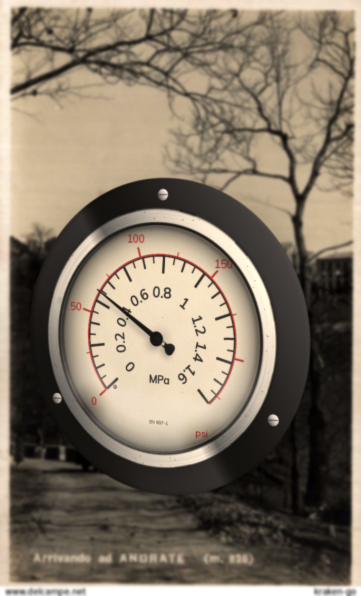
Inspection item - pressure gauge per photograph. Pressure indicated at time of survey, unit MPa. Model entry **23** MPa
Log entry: **0.45** MPa
